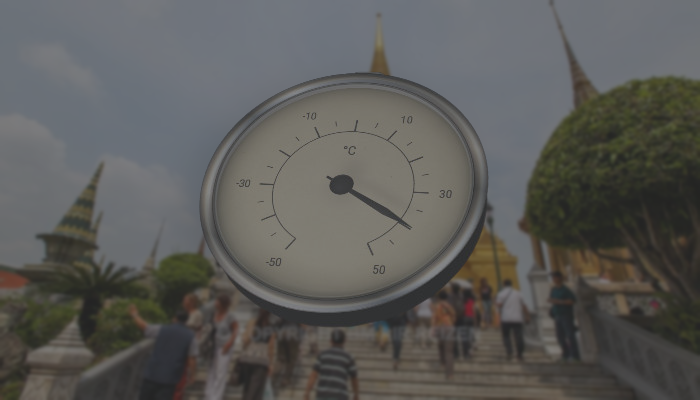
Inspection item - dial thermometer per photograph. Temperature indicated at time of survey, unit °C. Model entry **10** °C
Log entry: **40** °C
